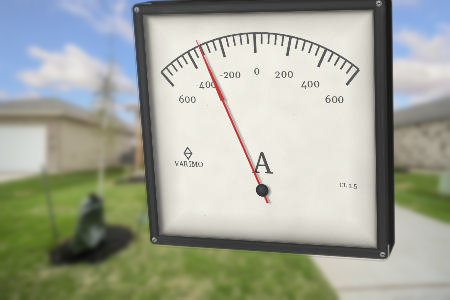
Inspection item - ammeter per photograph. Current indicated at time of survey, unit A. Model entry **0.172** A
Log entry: **-320** A
